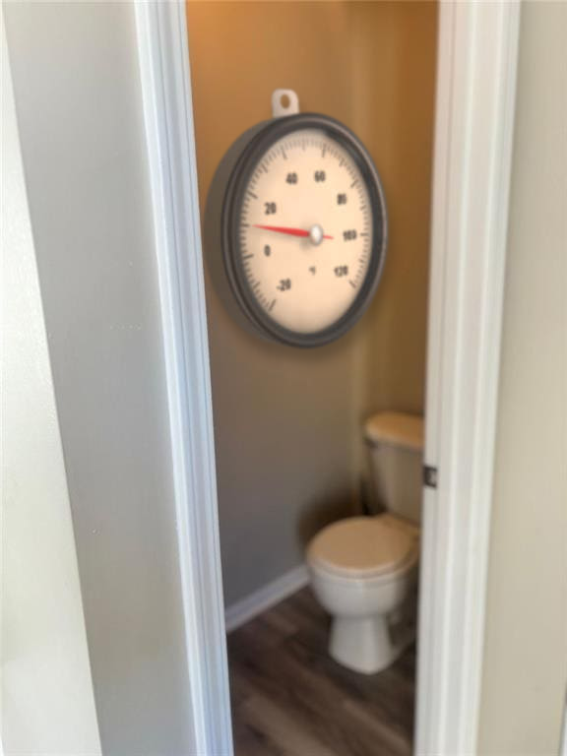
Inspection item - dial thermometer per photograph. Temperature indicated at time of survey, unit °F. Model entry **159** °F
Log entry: **10** °F
